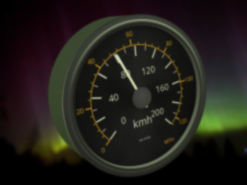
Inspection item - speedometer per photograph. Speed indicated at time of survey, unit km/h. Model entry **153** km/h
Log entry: **80** km/h
